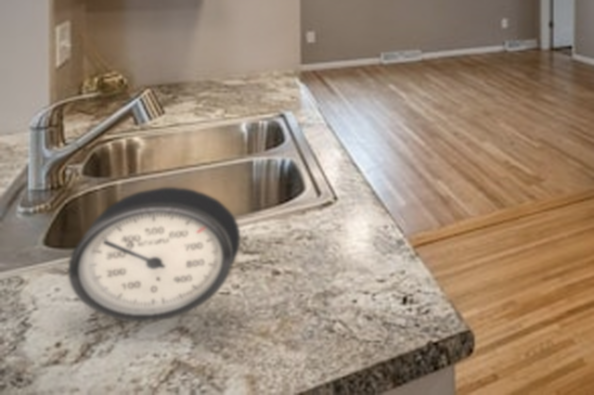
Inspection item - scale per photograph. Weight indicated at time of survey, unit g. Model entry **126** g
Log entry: **350** g
